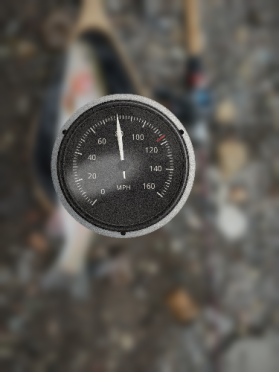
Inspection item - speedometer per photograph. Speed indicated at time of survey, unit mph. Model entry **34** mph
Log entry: **80** mph
